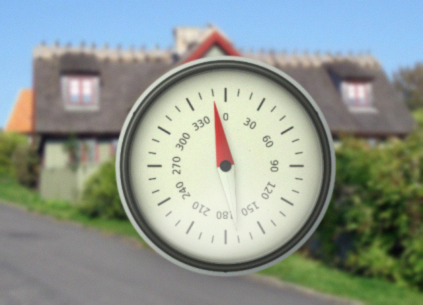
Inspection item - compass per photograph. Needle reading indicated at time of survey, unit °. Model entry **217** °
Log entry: **350** °
